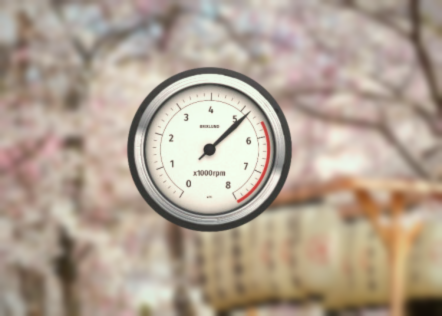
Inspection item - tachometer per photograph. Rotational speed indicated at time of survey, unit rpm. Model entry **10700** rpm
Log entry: **5200** rpm
